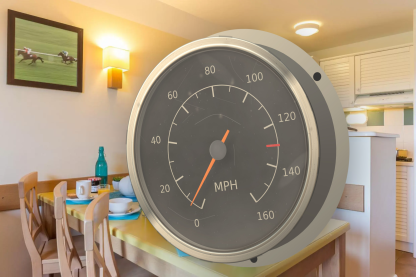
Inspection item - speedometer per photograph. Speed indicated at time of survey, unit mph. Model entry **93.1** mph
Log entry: **5** mph
